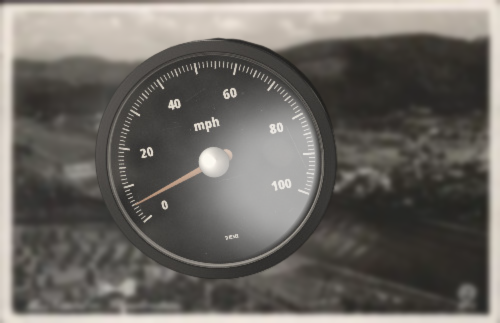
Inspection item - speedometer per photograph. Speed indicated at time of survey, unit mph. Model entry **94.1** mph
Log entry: **5** mph
